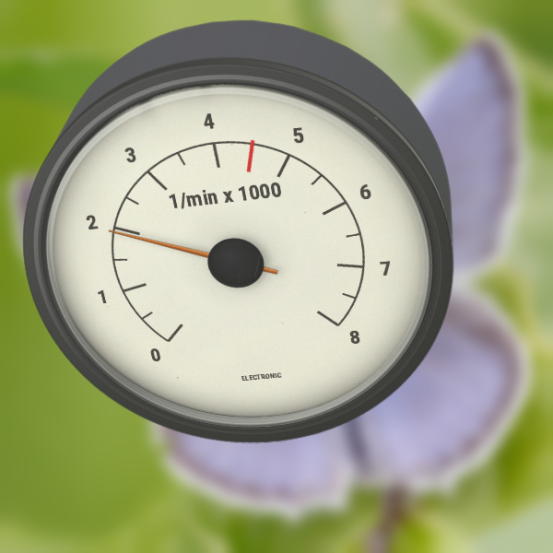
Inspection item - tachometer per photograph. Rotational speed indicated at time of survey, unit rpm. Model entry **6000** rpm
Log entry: **2000** rpm
